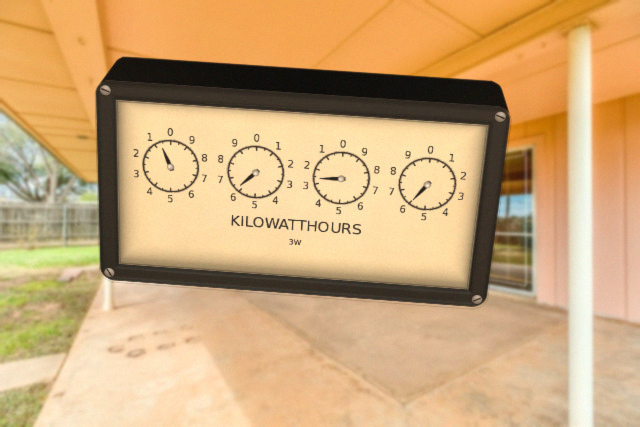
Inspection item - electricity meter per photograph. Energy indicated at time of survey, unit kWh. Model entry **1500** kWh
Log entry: **626** kWh
